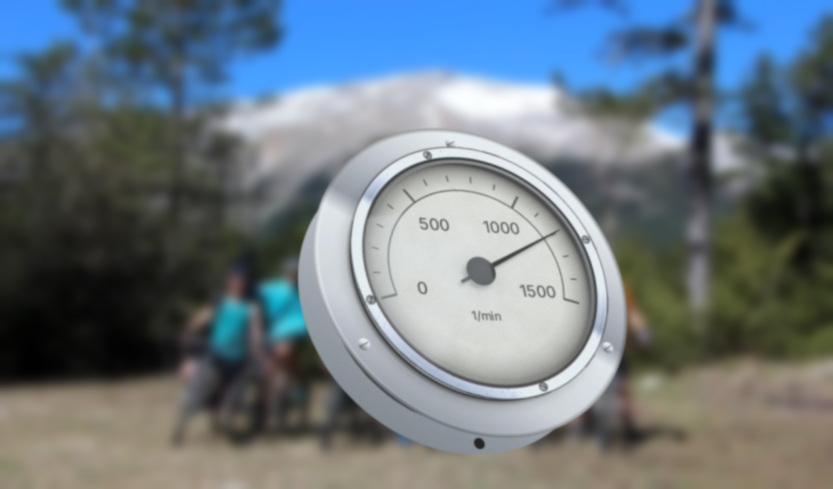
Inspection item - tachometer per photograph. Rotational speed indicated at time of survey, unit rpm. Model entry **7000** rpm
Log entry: **1200** rpm
